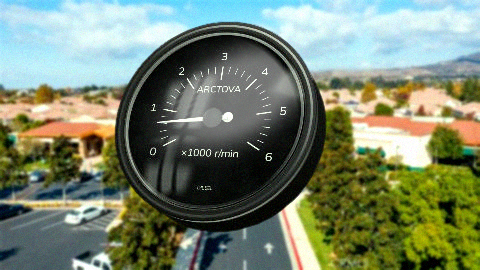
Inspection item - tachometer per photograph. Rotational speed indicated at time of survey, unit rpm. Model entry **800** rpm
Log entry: **600** rpm
